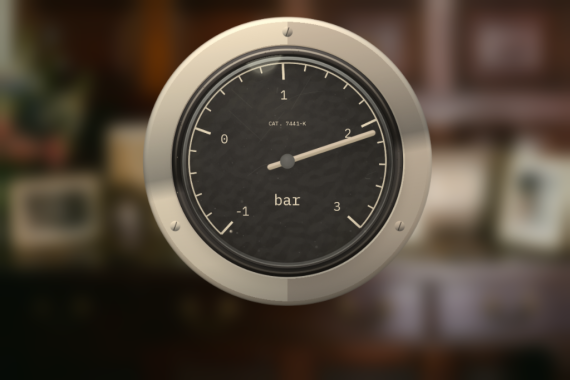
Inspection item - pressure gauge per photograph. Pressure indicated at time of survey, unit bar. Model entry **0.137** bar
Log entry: **2.1** bar
